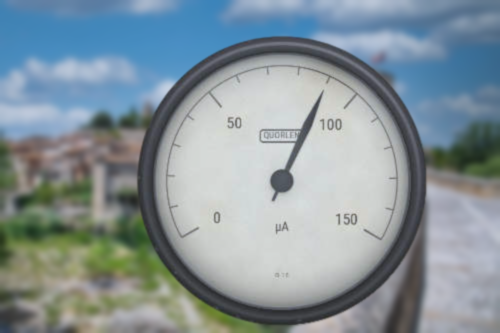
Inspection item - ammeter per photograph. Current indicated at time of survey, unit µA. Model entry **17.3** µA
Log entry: **90** µA
